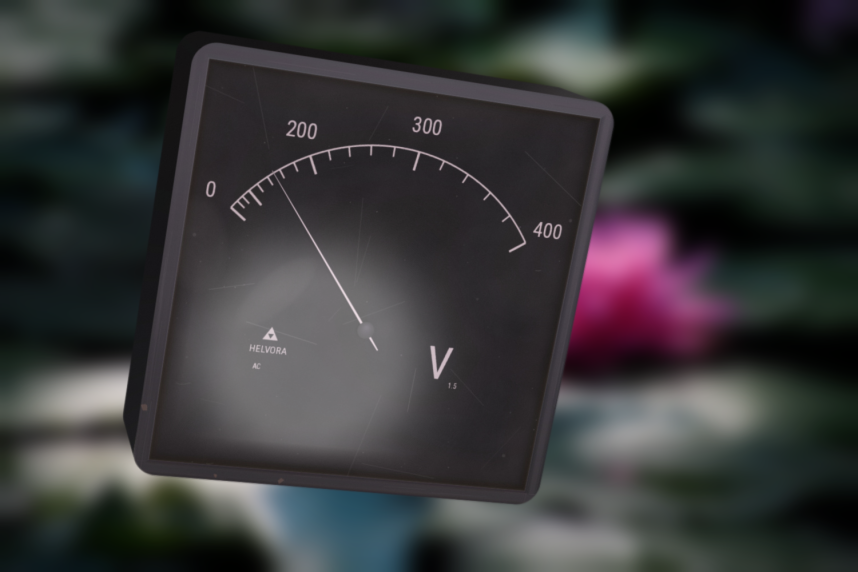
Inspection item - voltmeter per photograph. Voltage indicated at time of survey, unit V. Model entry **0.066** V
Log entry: **150** V
